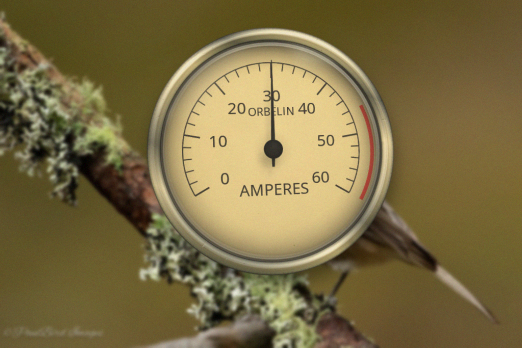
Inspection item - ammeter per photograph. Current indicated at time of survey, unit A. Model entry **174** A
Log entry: **30** A
